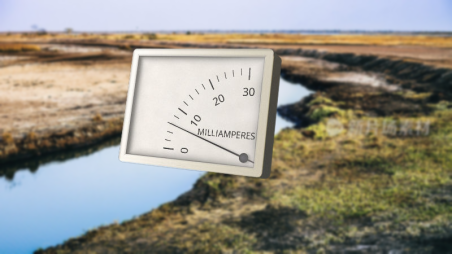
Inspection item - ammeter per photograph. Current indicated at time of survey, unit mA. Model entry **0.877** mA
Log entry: **6** mA
